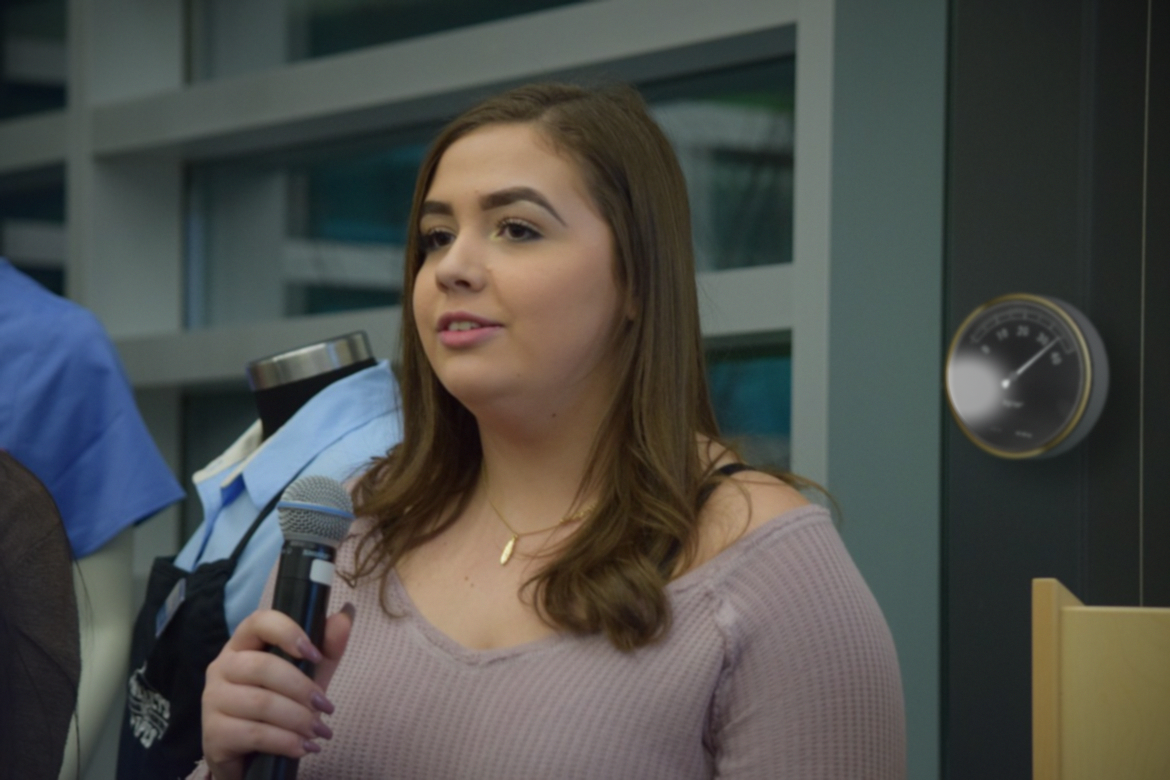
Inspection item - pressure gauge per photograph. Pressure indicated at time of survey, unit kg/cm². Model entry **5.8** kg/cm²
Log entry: **35** kg/cm²
